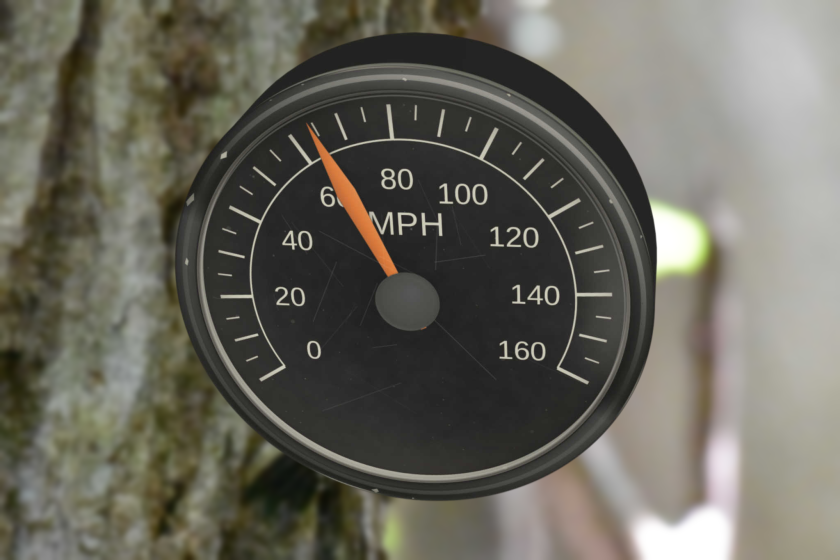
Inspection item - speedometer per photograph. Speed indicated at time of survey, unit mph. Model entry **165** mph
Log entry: **65** mph
